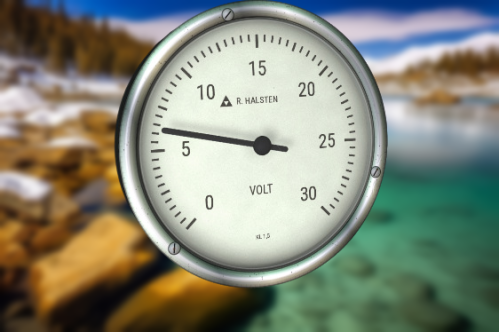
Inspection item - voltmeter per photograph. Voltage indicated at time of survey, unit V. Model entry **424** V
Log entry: **6.25** V
